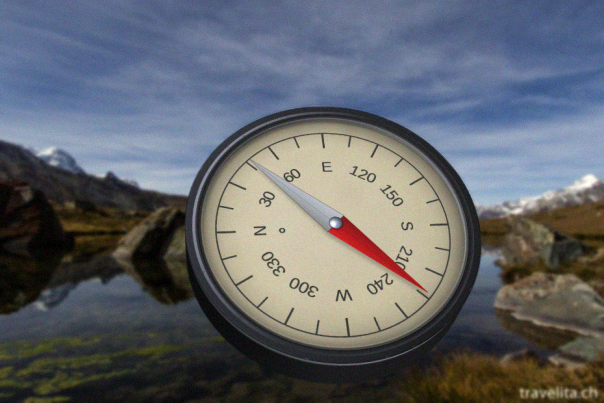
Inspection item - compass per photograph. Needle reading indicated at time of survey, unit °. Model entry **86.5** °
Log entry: **225** °
